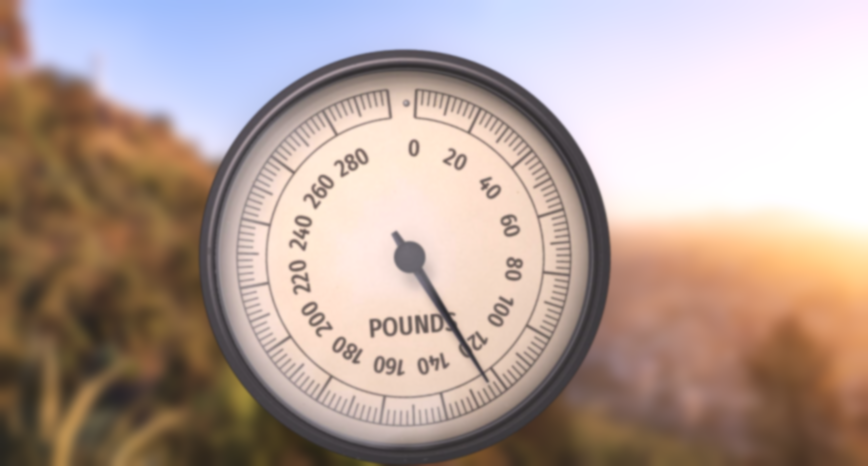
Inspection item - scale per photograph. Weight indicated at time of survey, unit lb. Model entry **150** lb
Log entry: **124** lb
